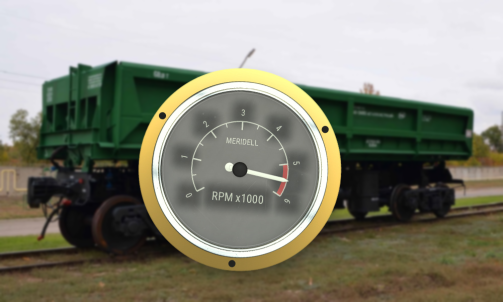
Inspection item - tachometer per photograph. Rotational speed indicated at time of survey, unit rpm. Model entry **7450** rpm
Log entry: **5500** rpm
